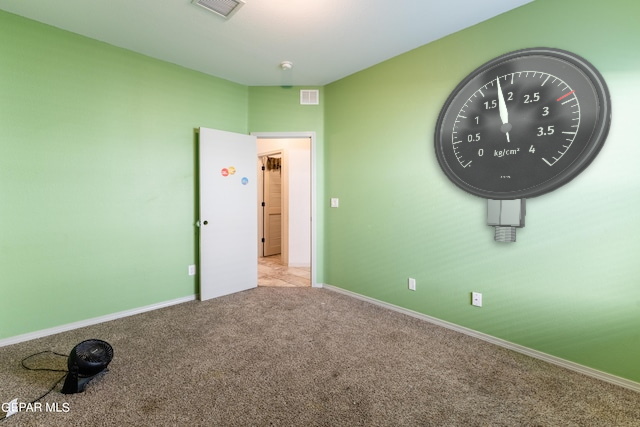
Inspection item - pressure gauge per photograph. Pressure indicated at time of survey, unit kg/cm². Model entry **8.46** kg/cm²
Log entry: **1.8** kg/cm²
